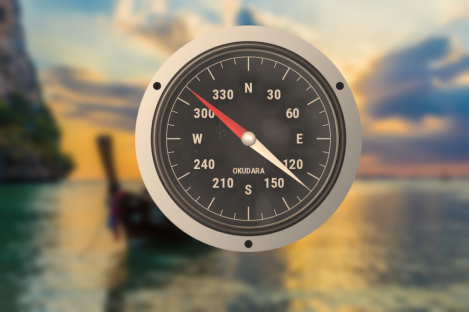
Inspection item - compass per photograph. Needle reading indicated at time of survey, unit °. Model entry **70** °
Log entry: **310** °
